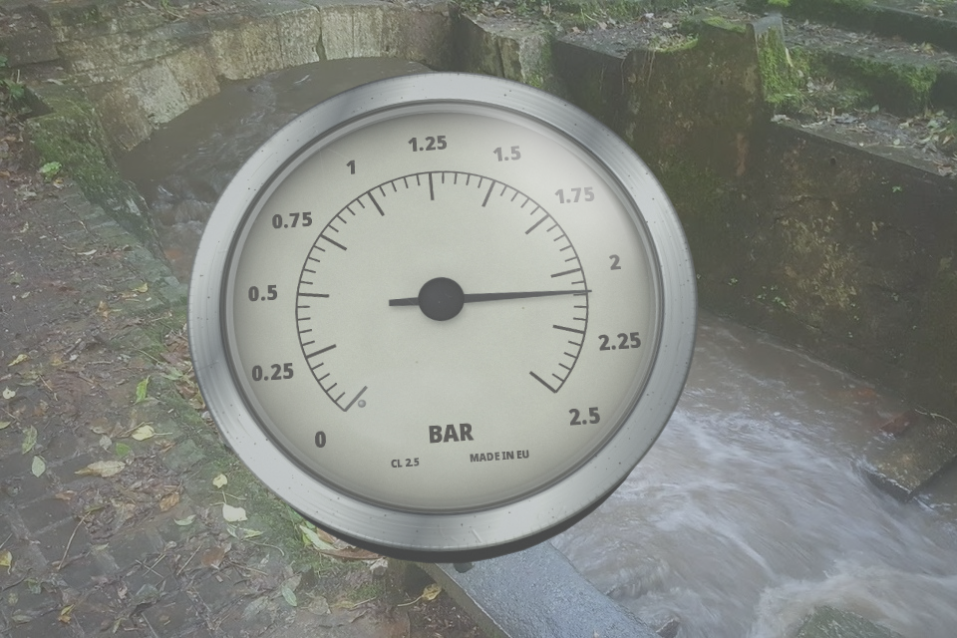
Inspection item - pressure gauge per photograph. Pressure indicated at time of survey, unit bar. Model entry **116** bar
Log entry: **2.1** bar
